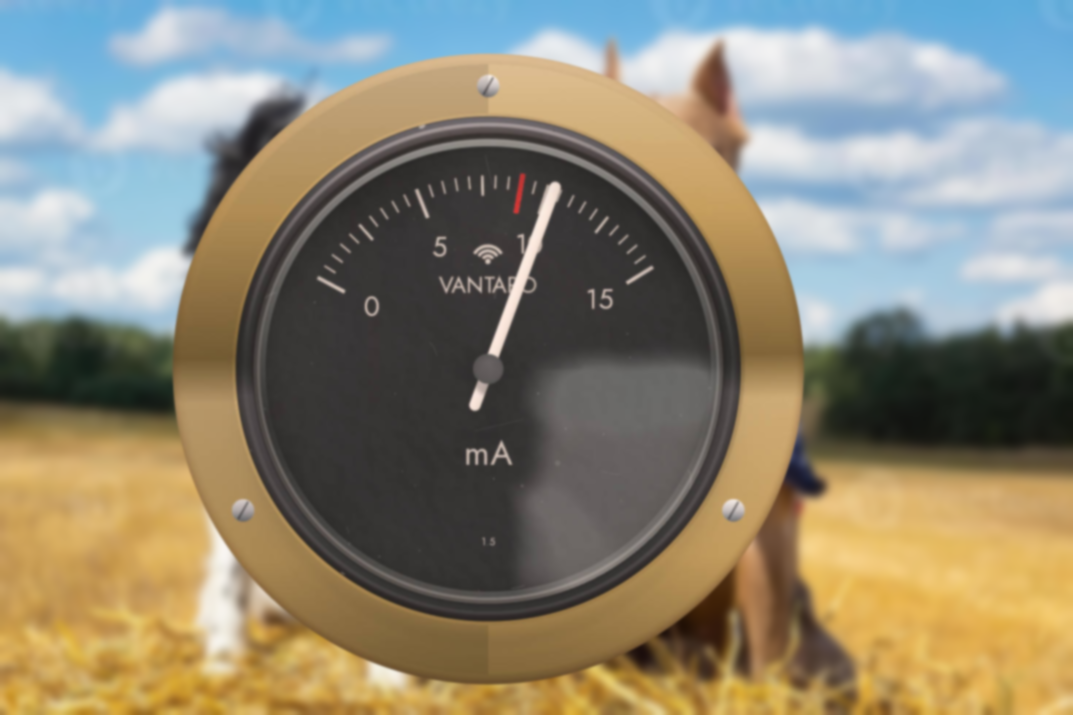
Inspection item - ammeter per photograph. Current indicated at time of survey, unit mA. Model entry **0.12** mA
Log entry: **10.25** mA
